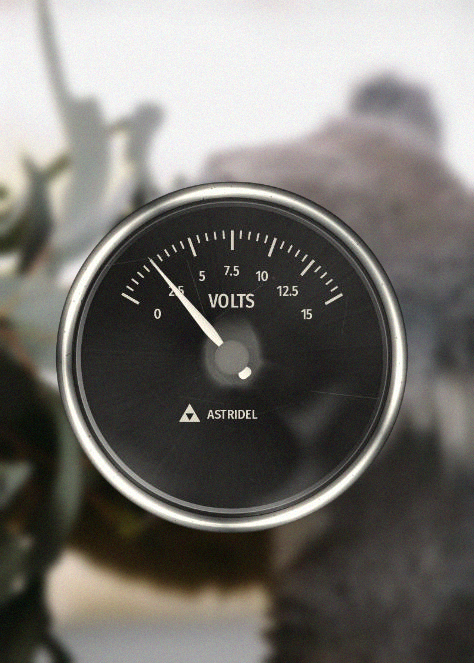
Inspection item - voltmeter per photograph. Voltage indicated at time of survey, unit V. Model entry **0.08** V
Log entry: **2.5** V
